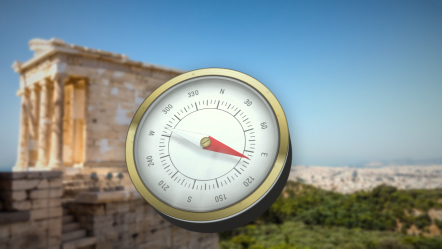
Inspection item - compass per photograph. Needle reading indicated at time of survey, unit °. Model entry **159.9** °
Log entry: **100** °
